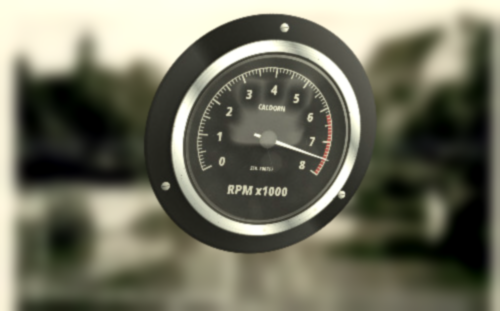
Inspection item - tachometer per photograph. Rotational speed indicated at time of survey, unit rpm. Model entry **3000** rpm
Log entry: **7500** rpm
